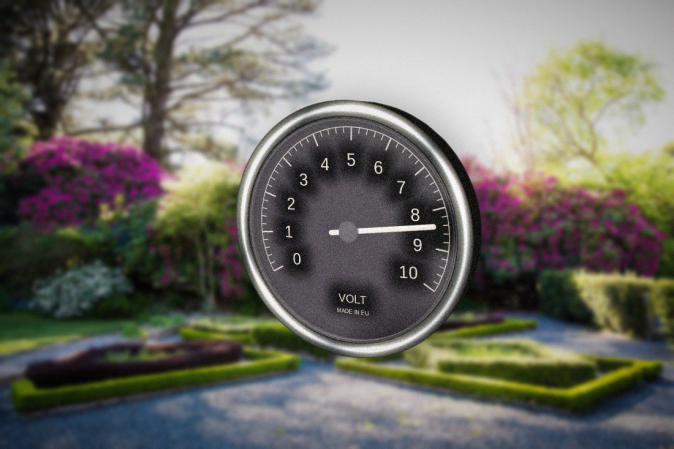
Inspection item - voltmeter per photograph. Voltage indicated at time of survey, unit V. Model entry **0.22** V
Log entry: **8.4** V
